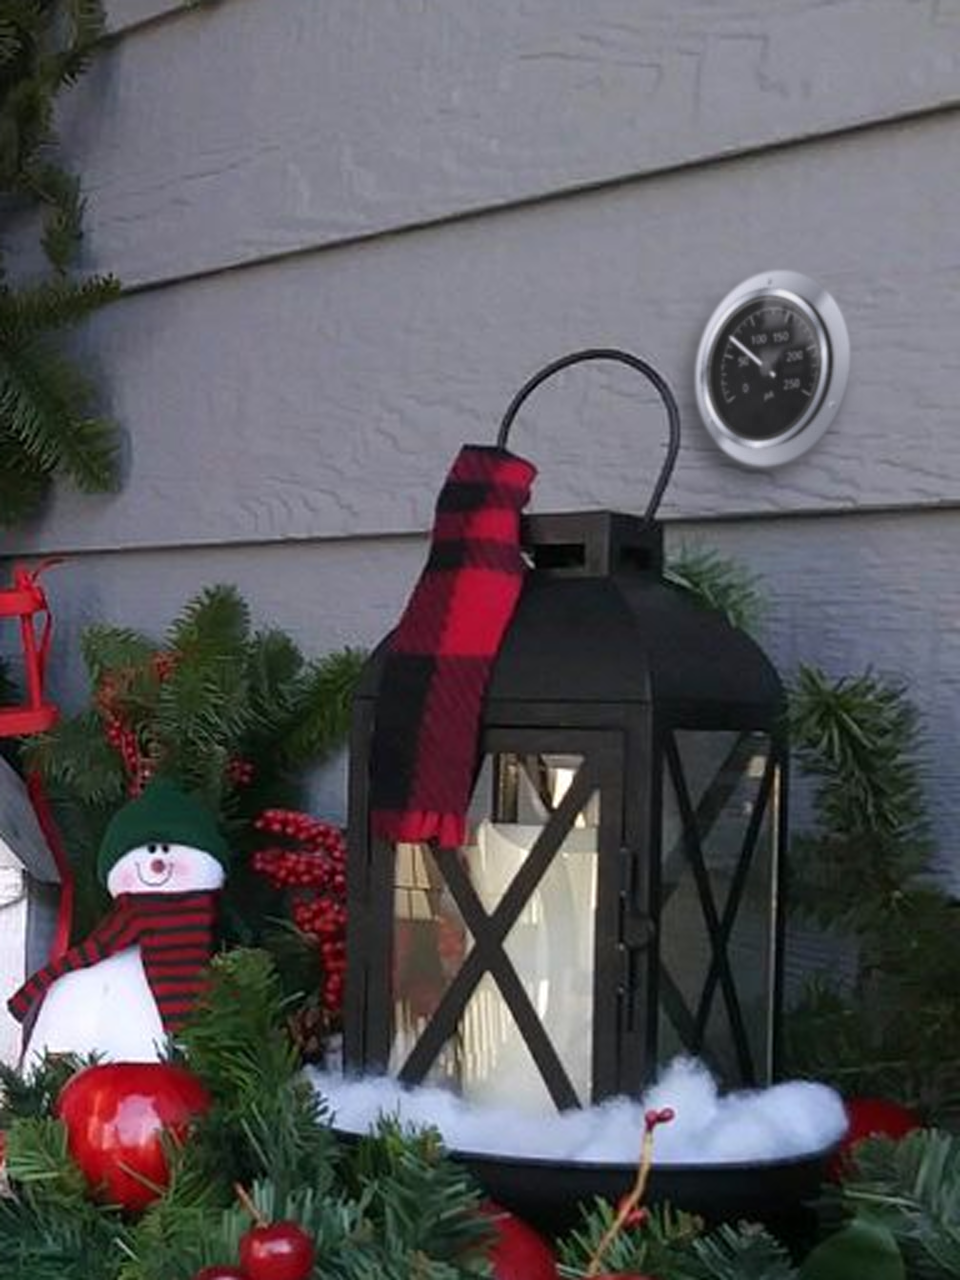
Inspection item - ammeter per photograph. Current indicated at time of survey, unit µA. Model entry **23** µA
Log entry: **70** µA
